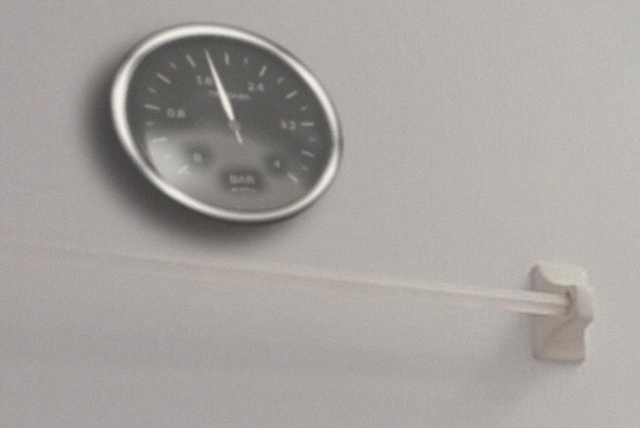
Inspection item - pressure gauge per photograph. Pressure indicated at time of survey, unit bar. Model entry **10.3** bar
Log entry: **1.8** bar
